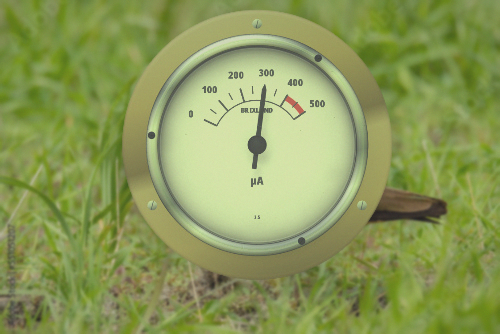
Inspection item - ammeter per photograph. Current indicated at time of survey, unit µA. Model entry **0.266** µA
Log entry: **300** µA
